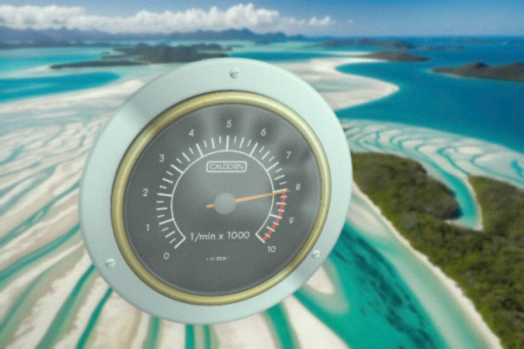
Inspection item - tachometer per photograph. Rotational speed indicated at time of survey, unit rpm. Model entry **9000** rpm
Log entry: **8000** rpm
